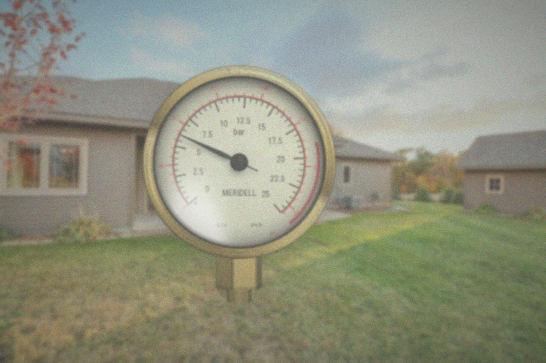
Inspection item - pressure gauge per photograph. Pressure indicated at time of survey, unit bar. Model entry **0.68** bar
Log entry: **6** bar
